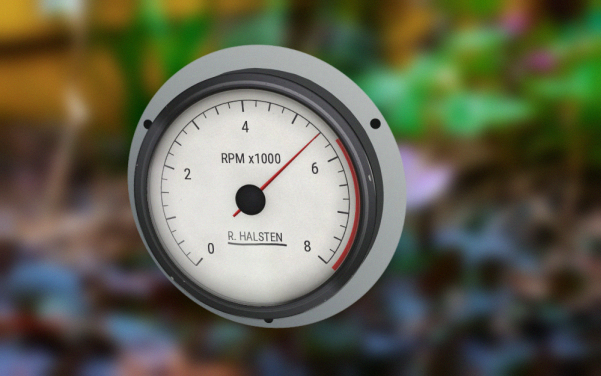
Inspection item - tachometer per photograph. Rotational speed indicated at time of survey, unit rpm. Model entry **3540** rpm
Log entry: **5500** rpm
